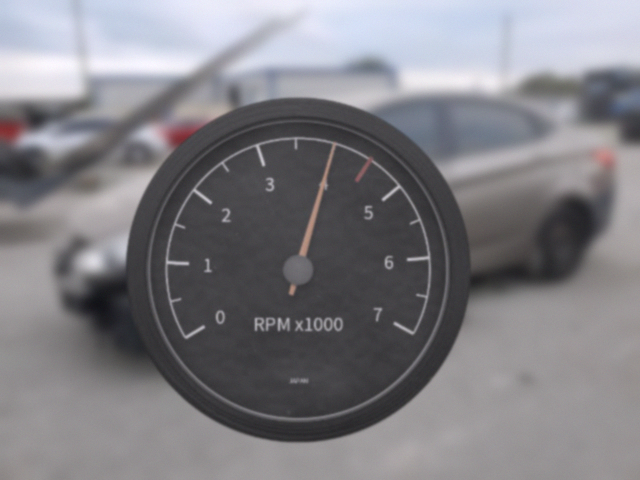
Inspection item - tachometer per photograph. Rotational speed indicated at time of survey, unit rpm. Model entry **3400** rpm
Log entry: **4000** rpm
